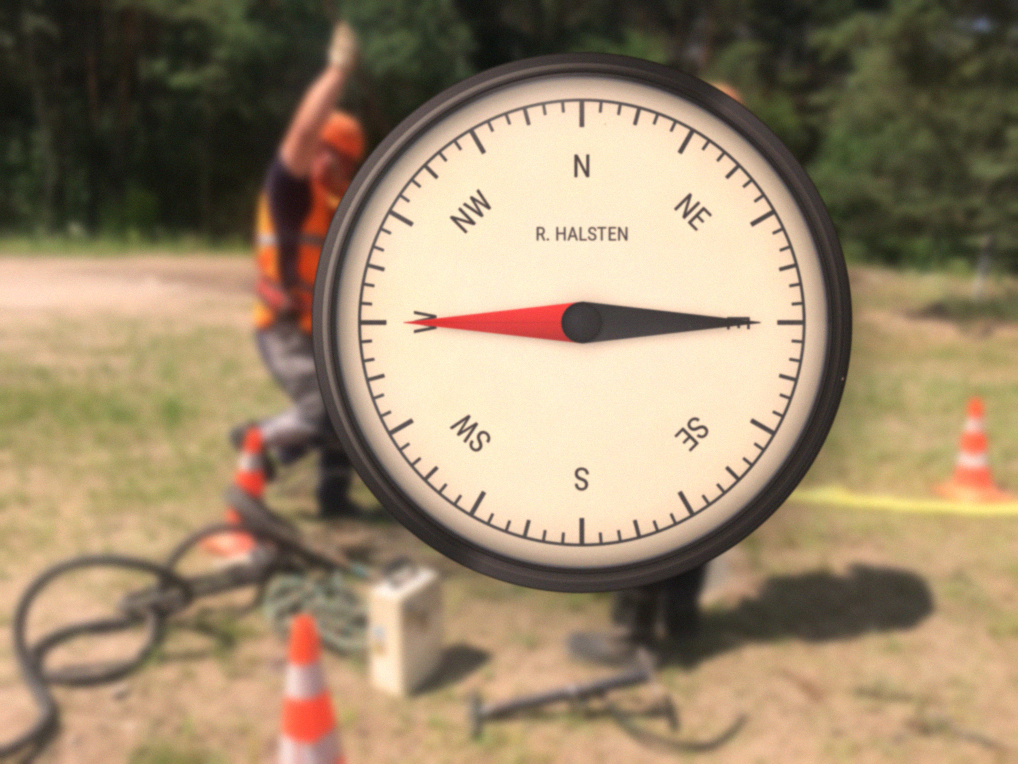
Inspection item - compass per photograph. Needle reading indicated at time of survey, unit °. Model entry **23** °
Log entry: **270** °
